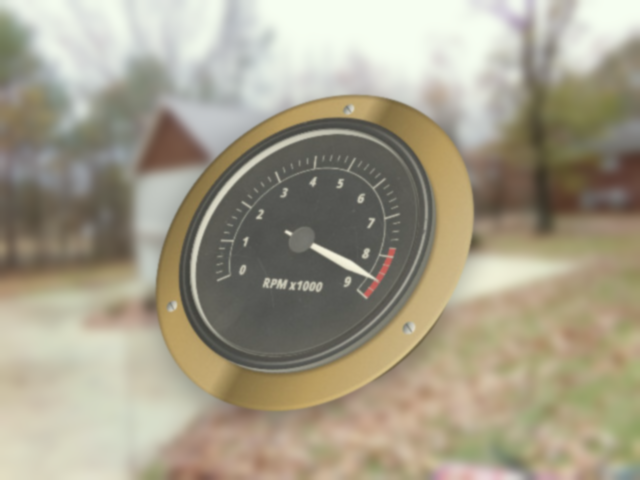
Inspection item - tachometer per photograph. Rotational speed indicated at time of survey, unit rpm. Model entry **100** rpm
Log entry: **8600** rpm
